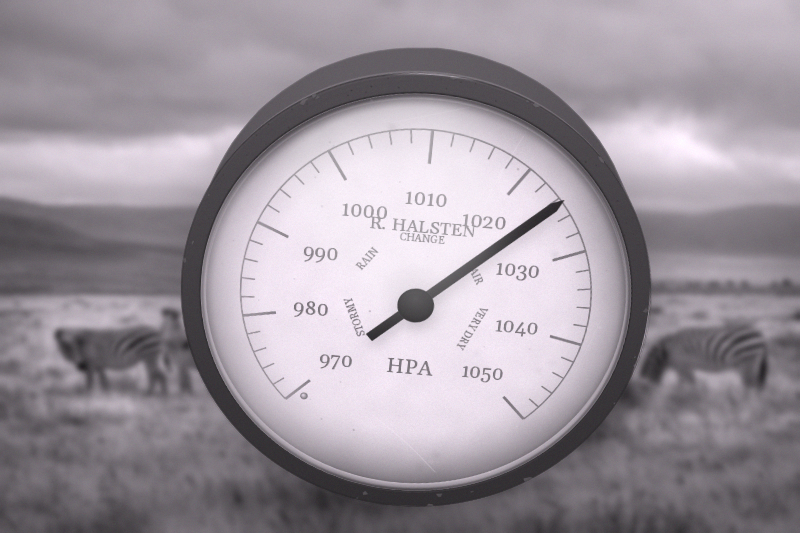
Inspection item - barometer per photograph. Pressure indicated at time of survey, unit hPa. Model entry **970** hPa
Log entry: **1024** hPa
